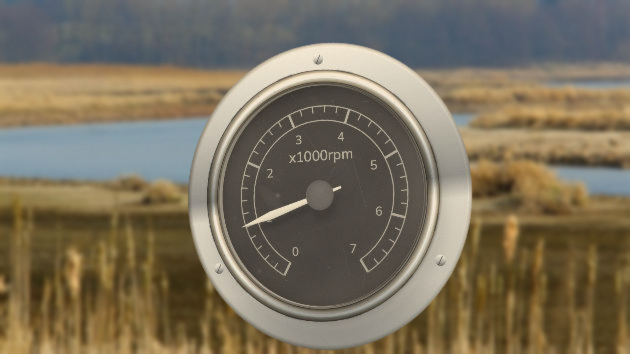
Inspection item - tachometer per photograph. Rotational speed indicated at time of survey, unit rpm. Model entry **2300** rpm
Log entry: **1000** rpm
